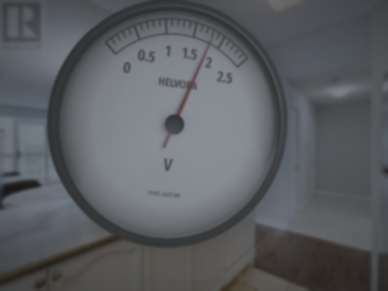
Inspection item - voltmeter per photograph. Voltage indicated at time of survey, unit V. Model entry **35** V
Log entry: **1.8** V
